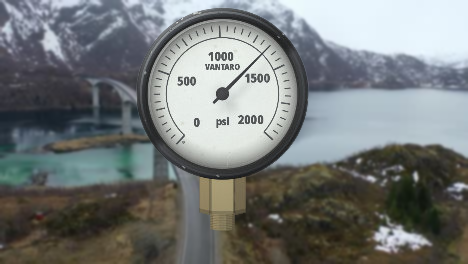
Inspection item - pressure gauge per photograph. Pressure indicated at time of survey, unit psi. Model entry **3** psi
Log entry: **1350** psi
